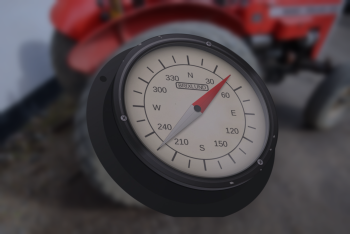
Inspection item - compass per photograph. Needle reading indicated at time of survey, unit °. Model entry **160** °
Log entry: **45** °
